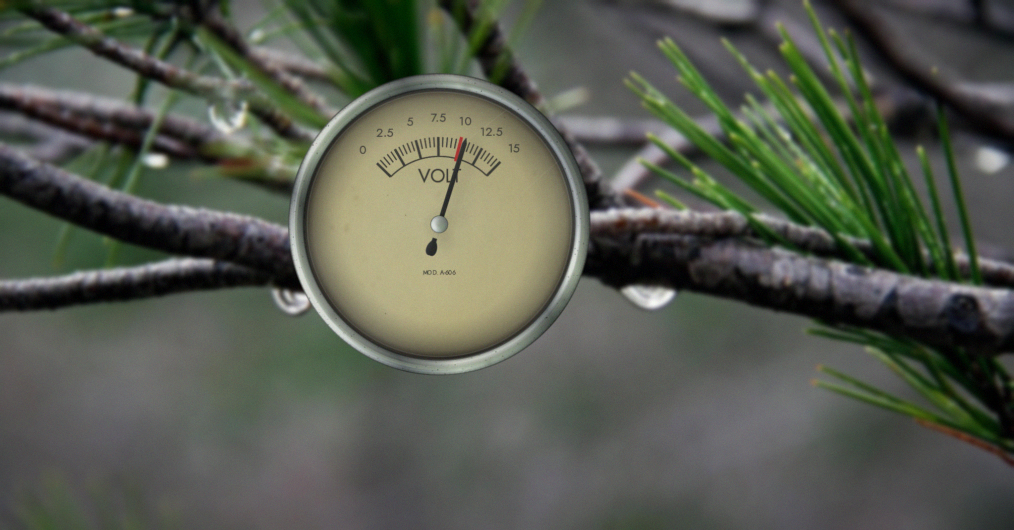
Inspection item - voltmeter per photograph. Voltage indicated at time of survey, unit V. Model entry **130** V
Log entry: **10.5** V
